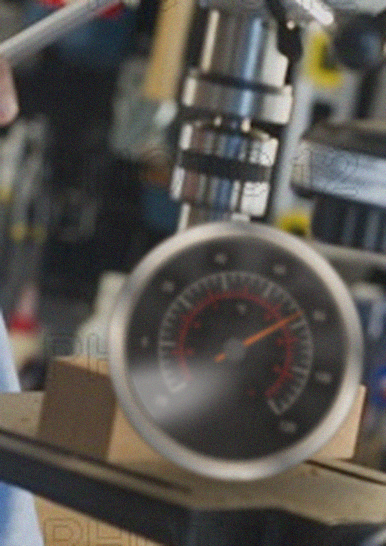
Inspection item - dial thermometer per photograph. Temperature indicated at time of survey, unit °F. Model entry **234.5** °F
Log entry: **76** °F
